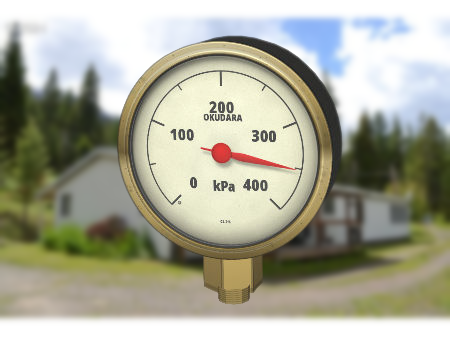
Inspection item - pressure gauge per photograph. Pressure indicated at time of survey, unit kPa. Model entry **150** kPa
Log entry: **350** kPa
